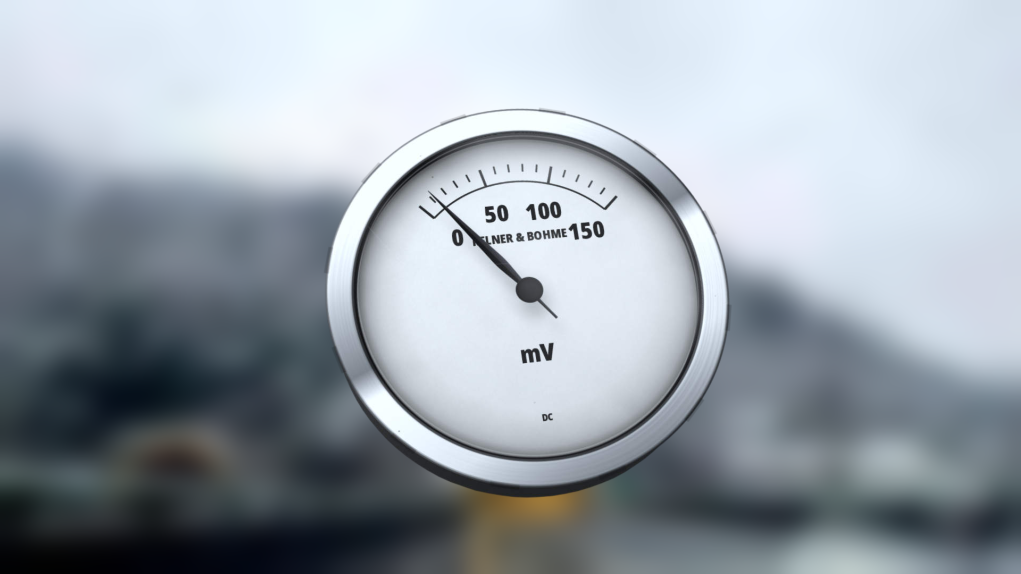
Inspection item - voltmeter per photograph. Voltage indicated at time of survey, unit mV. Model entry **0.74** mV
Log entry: **10** mV
